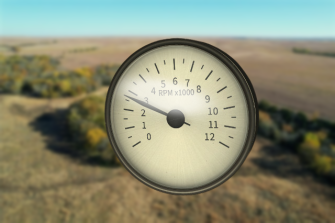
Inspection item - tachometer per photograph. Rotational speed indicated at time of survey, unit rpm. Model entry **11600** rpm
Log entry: **2750** rpm
